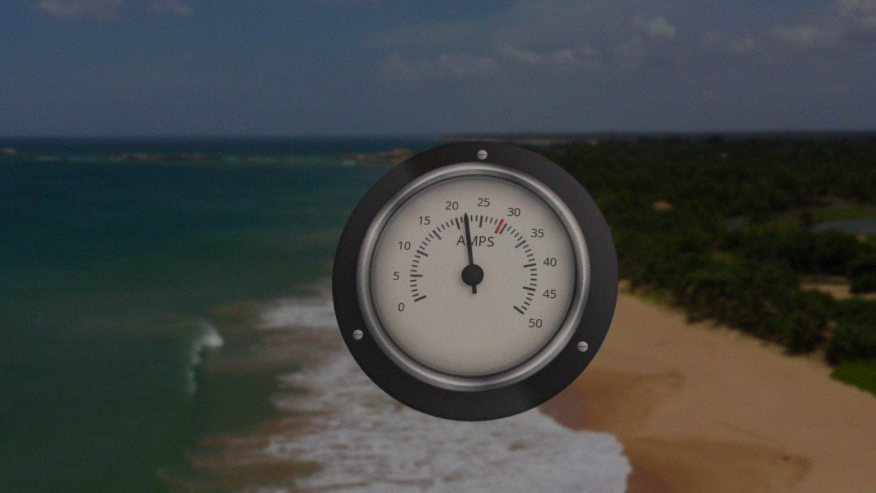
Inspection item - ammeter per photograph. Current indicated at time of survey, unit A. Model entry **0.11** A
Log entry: **22** A
